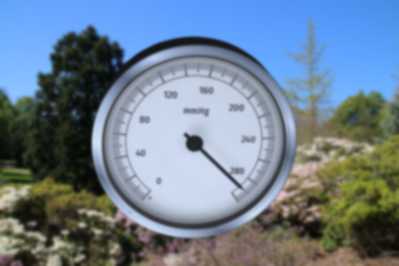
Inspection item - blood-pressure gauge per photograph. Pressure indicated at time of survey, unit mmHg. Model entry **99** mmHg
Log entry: **290** mmHg
